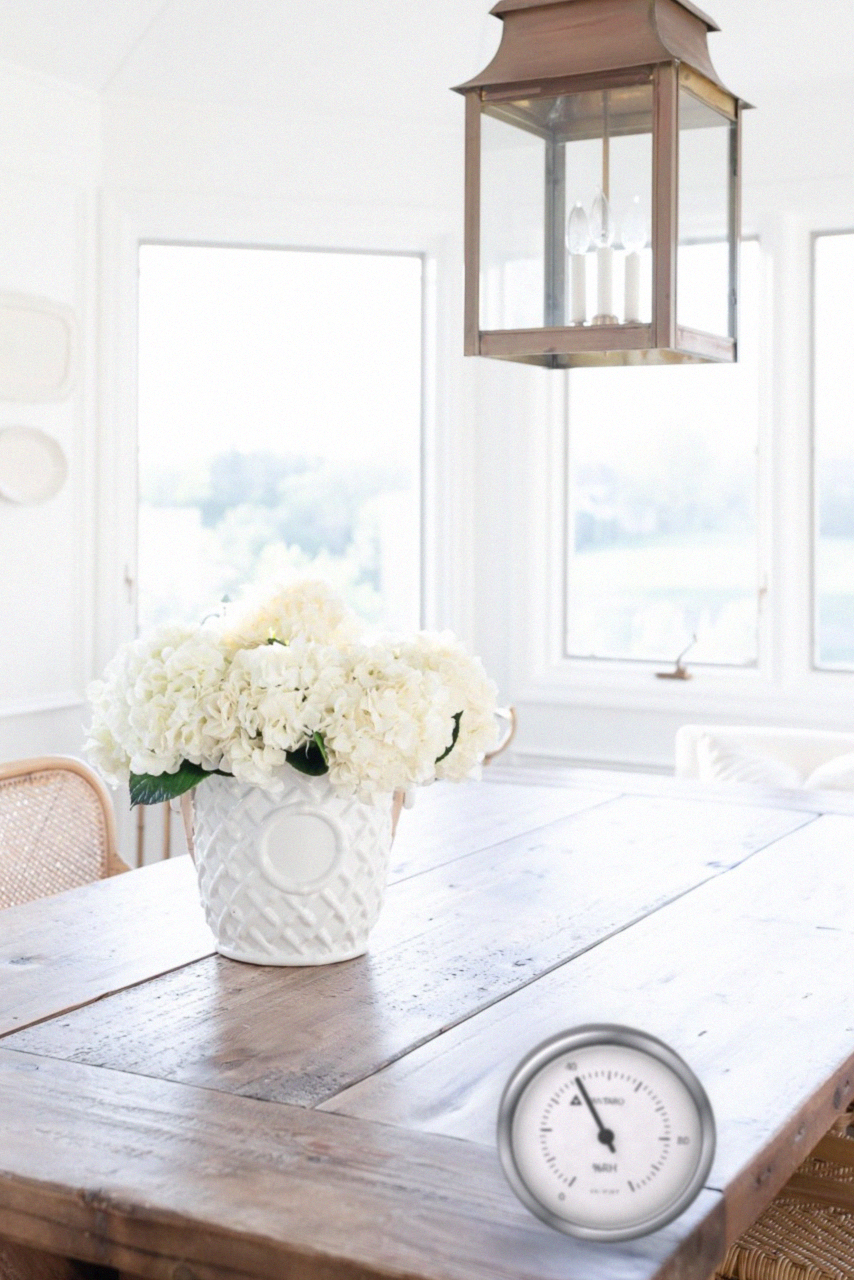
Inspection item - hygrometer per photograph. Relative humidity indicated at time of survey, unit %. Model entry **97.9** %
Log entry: **40** %
